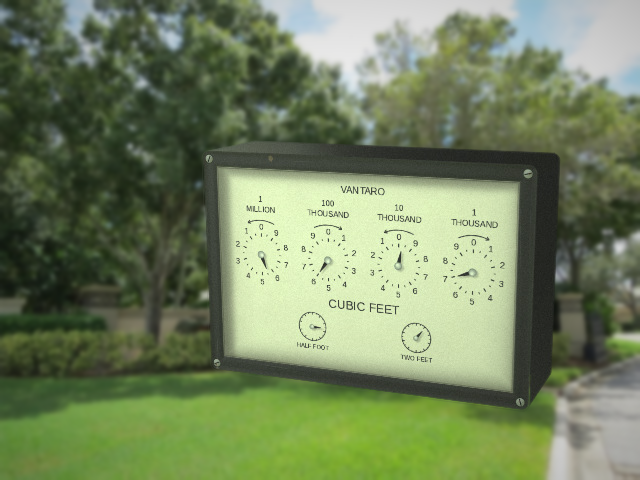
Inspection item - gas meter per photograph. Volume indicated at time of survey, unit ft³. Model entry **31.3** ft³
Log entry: **559700** ft³
